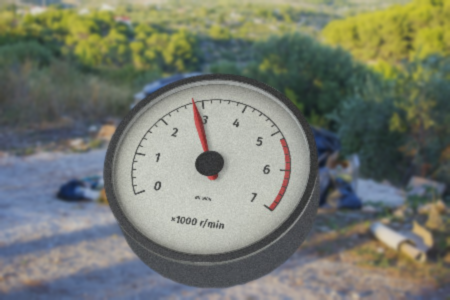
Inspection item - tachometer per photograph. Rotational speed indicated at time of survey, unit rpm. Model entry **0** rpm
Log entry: **2800** rpm
